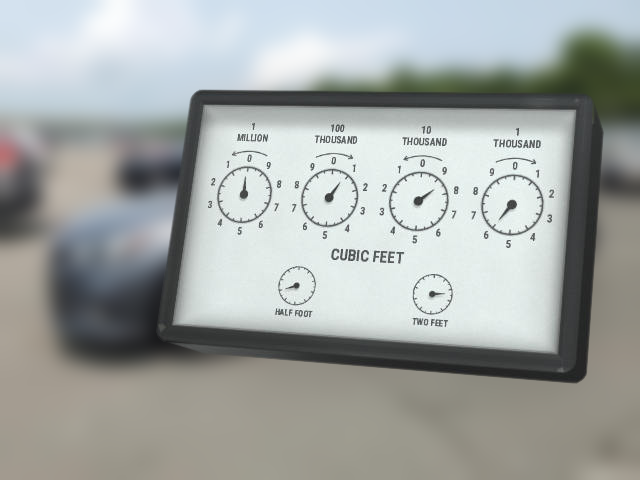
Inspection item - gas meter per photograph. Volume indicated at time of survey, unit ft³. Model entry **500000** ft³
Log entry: **8600** ft³
